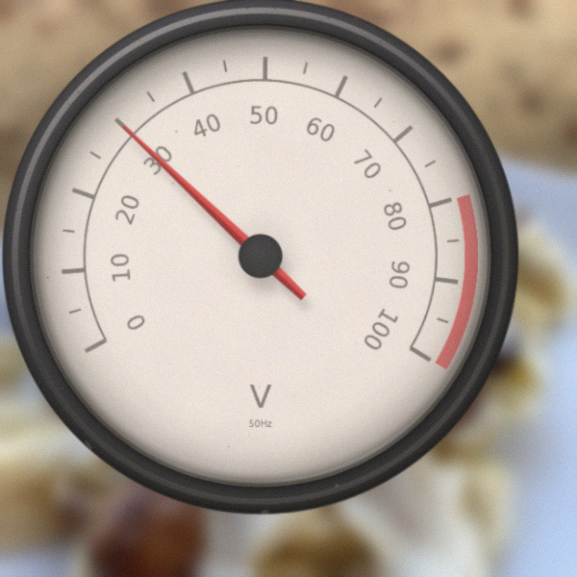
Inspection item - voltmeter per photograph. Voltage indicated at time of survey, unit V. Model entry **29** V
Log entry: **30** V
